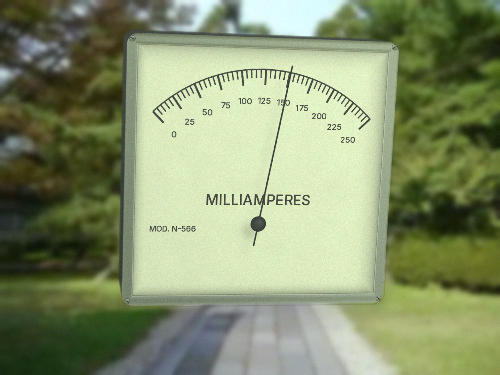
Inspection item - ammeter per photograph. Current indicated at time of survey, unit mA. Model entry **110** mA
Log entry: **150** mA
